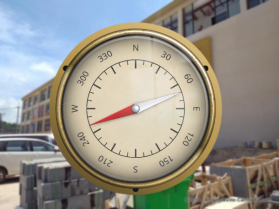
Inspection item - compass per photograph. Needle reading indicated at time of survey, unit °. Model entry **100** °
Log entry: **250** °
